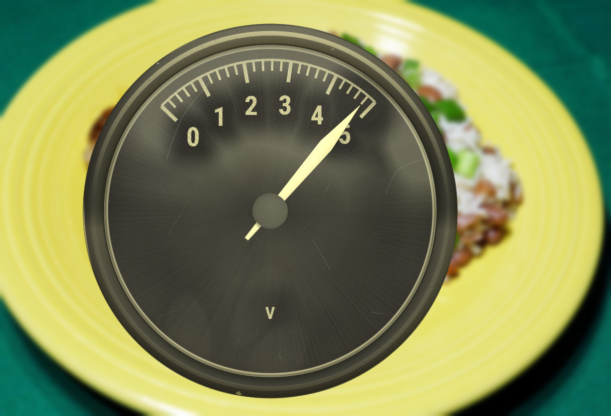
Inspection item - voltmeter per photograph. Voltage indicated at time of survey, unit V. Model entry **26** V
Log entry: **4.8** V
